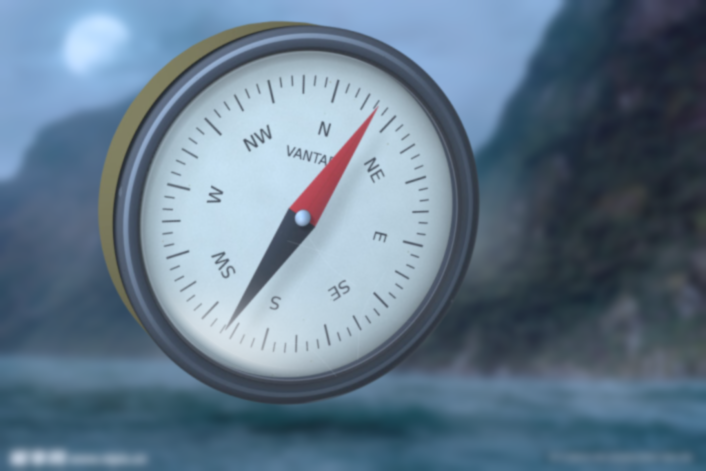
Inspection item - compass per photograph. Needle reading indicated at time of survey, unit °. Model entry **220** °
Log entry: **20** °
